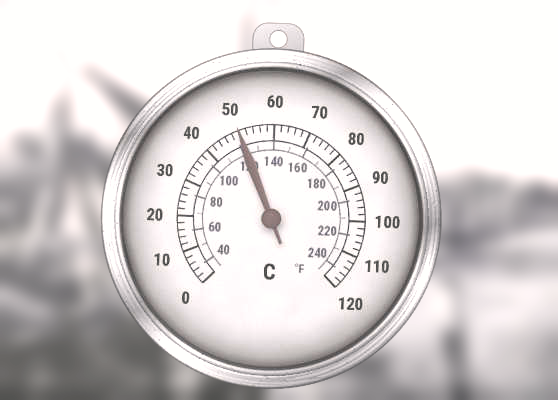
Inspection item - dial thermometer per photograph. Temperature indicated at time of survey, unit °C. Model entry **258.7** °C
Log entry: **50** °C
